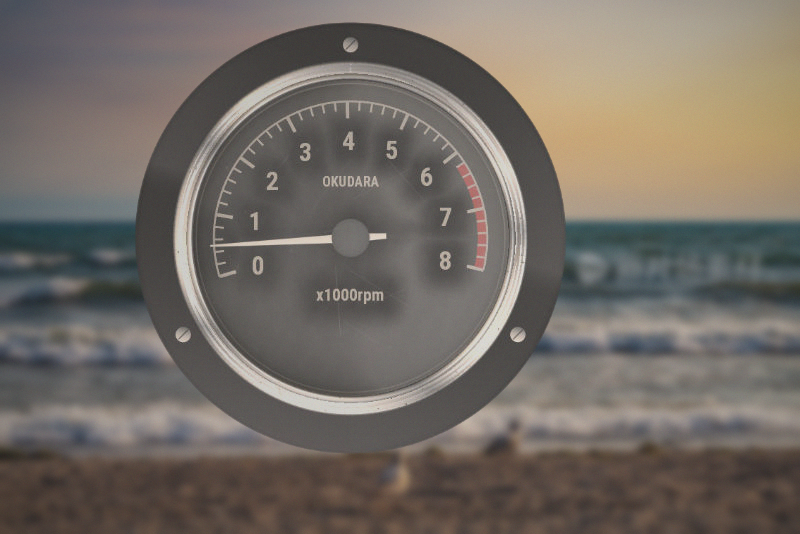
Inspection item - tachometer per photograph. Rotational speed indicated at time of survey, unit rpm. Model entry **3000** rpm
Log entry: **500** rpm
